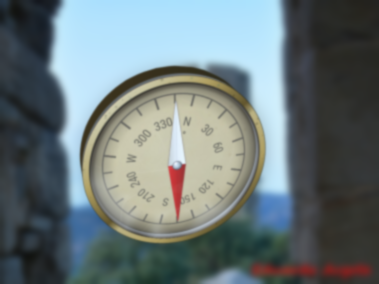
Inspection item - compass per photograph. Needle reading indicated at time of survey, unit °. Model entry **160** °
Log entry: **165** °
